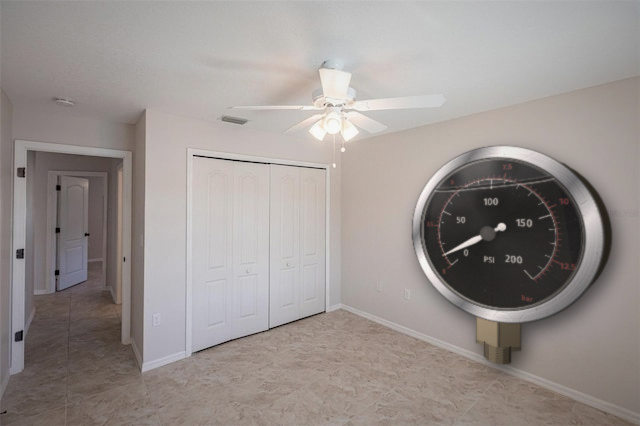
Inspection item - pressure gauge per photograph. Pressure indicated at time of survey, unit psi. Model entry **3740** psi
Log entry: **10** psi
